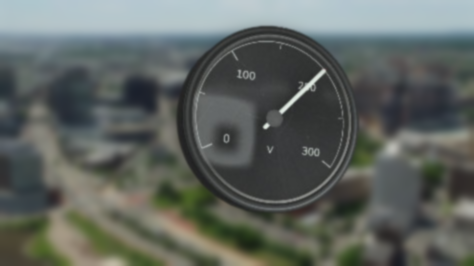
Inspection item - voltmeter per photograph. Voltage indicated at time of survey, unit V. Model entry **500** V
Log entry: **200** V
